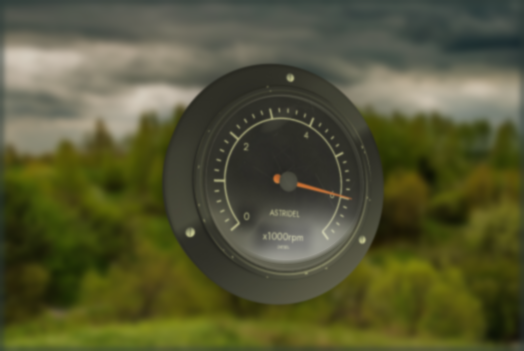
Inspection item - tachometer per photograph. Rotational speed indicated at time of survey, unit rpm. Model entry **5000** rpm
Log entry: **6000** rpm
